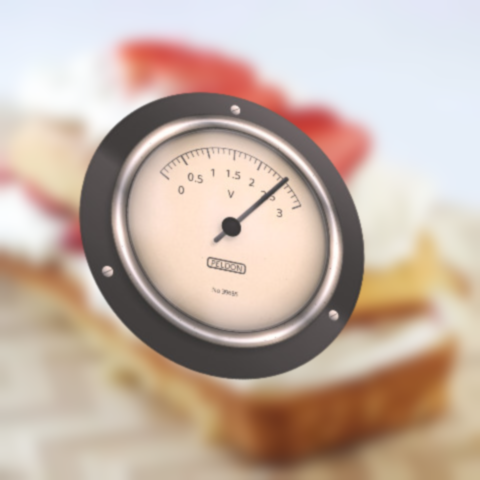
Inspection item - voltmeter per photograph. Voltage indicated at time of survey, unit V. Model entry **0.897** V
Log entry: **2.5** V
